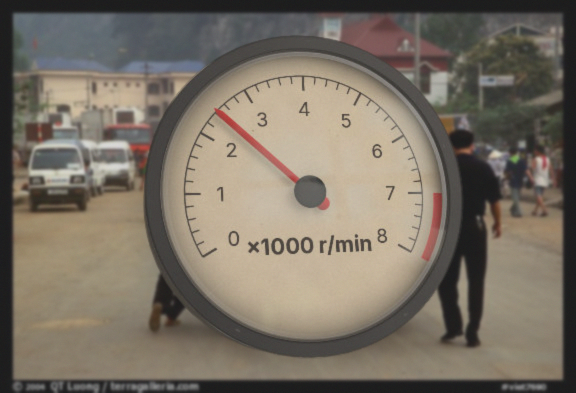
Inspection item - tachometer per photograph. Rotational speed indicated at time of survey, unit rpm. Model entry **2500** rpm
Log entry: **2400** rpm
